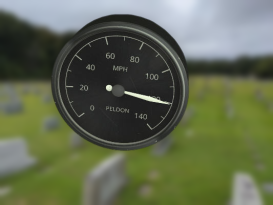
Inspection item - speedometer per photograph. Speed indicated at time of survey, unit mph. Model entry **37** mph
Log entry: **120** mph
